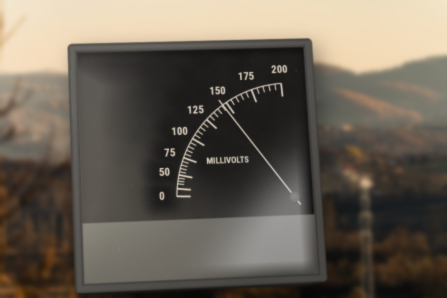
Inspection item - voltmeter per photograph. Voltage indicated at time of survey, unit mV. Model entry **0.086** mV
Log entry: **145** mV
